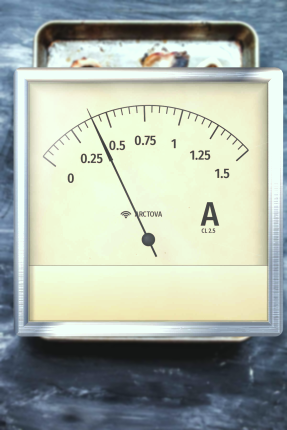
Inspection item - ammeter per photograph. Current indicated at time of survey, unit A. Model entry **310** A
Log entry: **0.4** A
